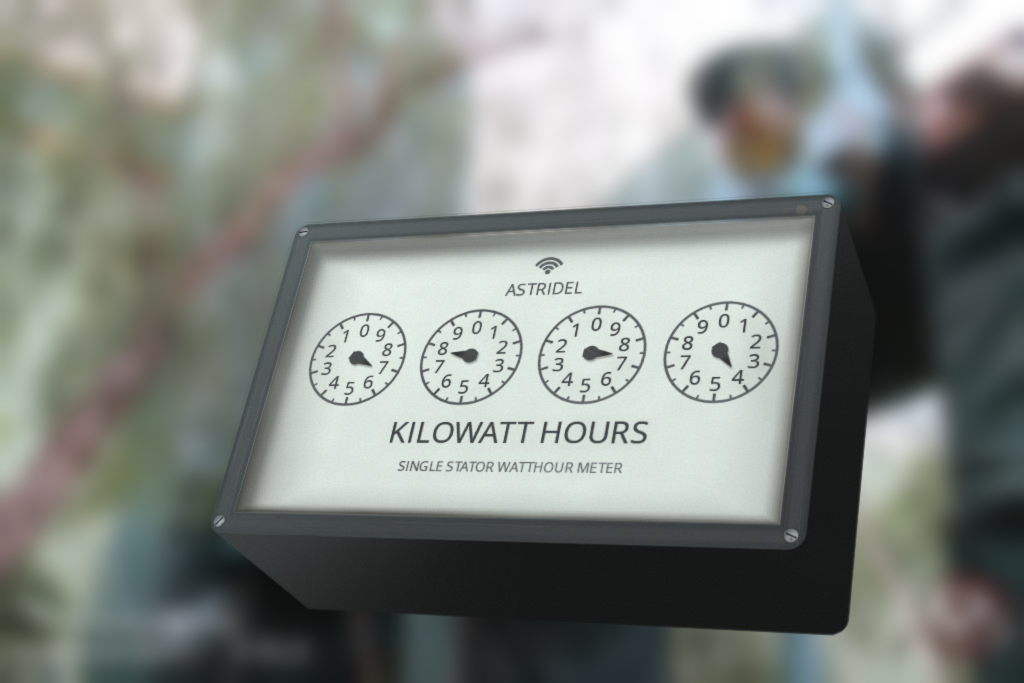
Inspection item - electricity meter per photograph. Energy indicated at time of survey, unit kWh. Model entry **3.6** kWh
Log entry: **6774** kWh
